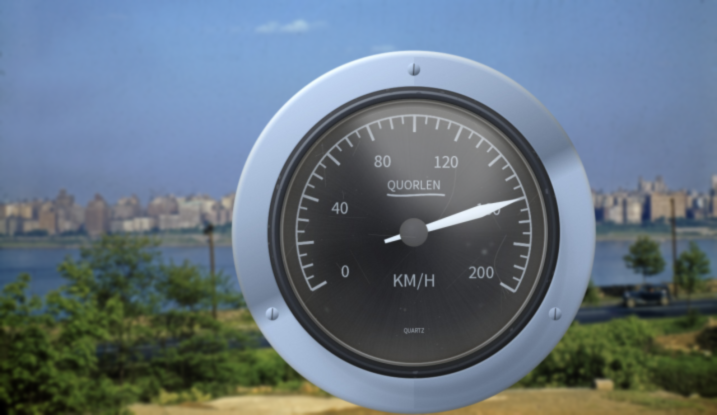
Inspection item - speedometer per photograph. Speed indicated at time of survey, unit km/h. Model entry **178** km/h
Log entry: **160** km/h
